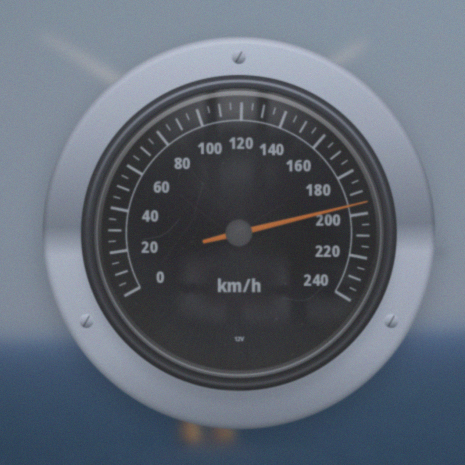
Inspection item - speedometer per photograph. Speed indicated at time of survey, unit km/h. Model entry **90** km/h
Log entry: **195** km/h
